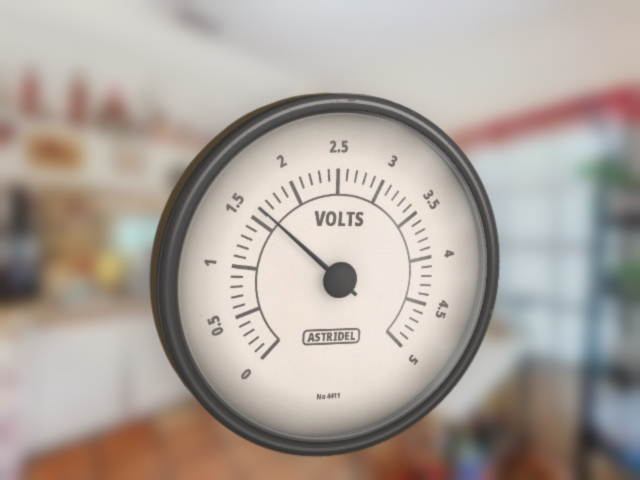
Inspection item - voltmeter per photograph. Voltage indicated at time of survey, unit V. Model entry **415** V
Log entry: **1.6** V
